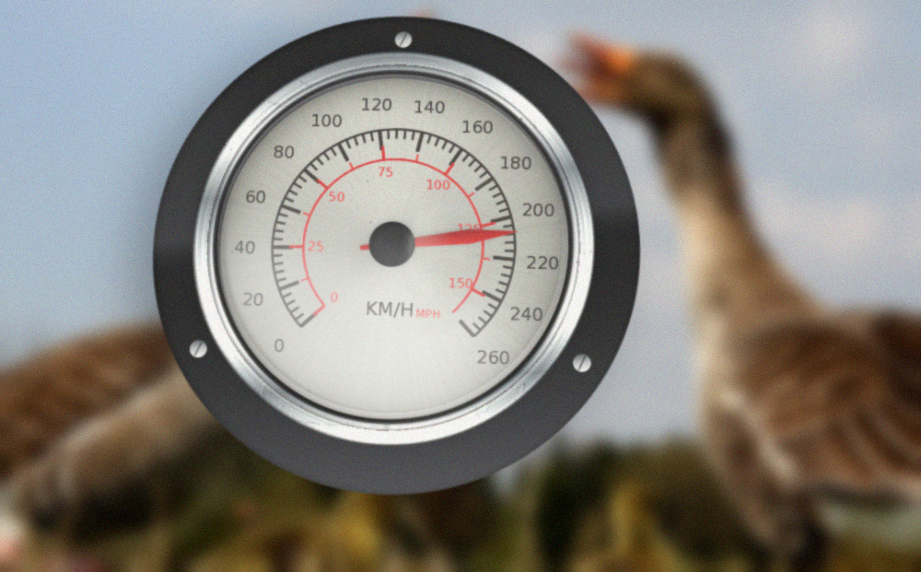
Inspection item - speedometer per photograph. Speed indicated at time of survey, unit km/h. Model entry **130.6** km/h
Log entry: **208** km/h
